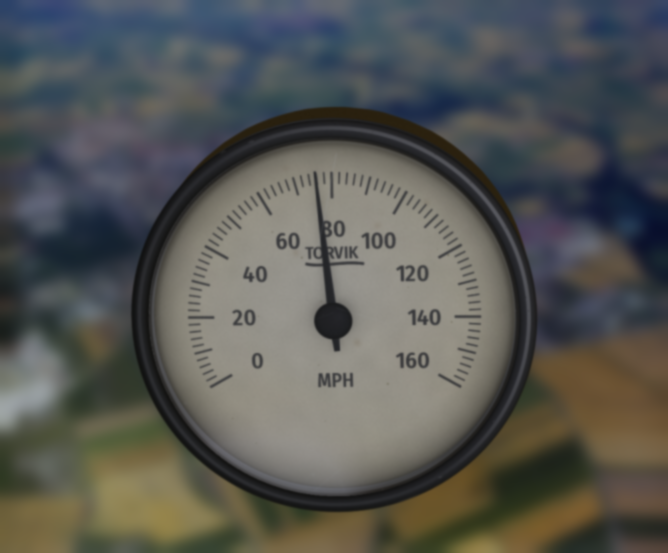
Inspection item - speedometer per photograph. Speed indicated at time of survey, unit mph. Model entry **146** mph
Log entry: **76** mph
